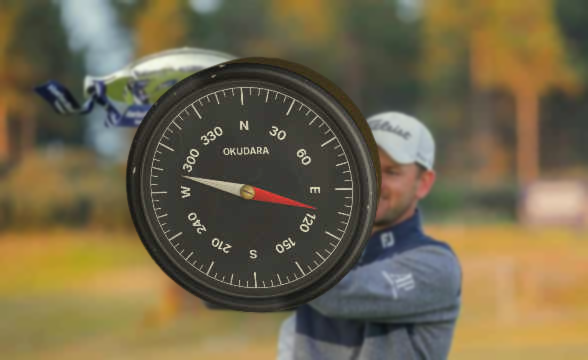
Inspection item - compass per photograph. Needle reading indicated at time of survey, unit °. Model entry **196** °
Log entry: **105** °
